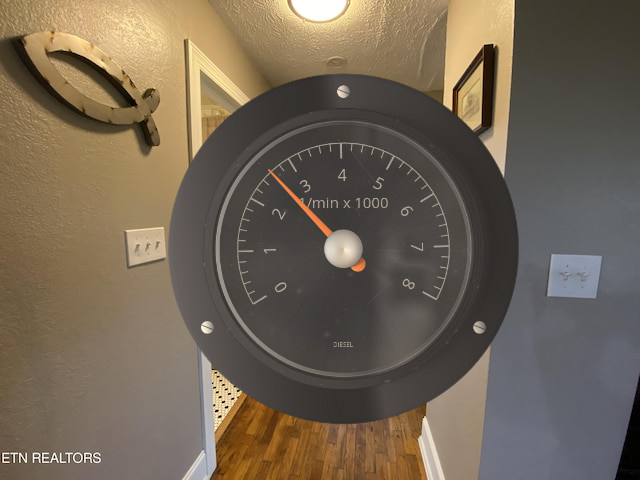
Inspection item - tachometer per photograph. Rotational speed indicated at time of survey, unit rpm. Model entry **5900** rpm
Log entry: **2600** rpm
